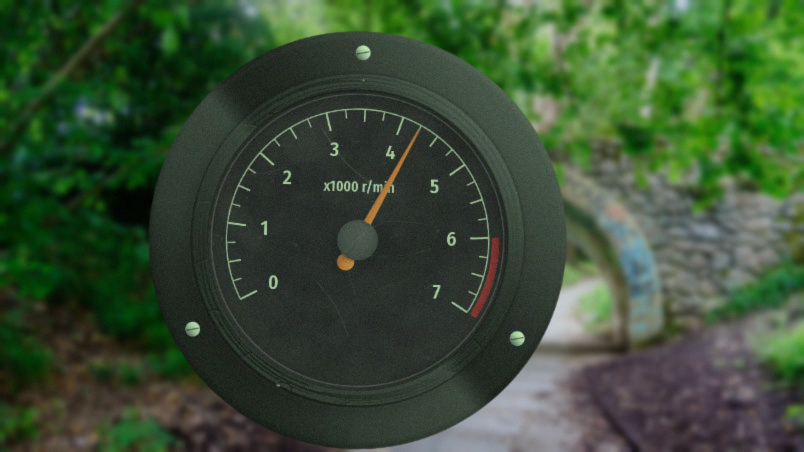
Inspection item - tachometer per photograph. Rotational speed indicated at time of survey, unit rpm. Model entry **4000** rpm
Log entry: **4250** rpm
